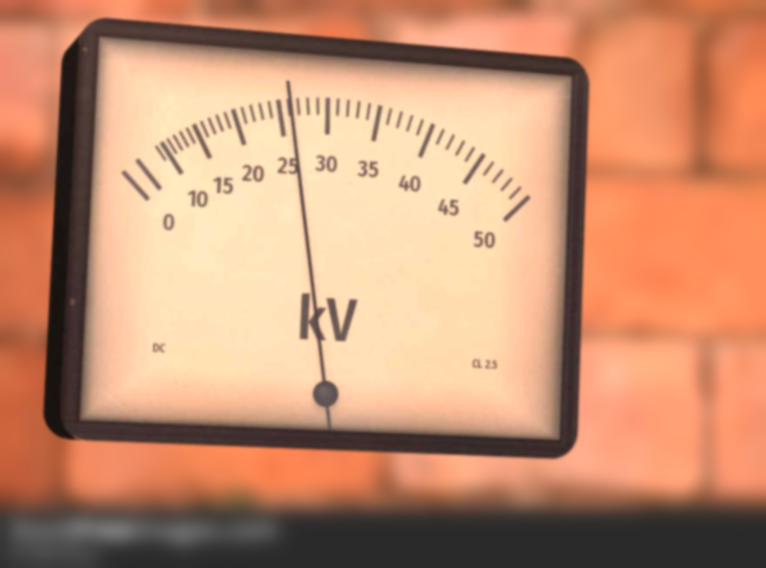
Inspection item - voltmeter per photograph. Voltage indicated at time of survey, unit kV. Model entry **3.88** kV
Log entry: **26** kV
